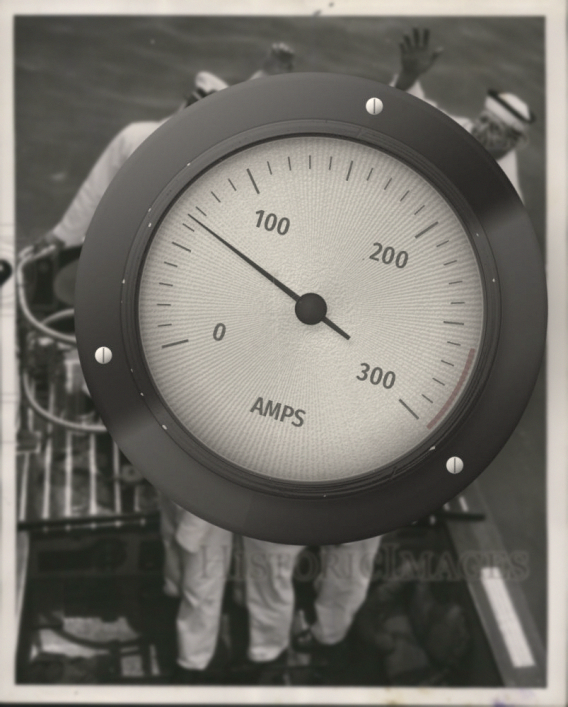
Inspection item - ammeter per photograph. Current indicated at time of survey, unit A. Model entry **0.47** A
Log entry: **65** A
